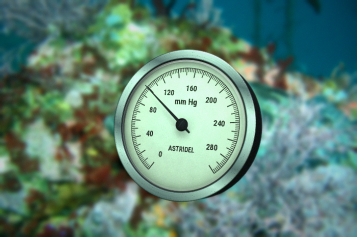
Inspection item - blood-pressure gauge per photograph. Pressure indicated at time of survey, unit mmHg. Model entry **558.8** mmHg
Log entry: **100** mmHg
